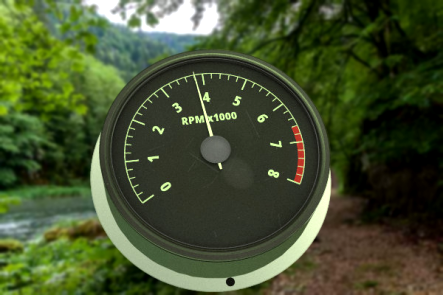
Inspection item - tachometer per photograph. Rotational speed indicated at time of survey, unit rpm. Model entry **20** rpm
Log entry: **3800** rpm
